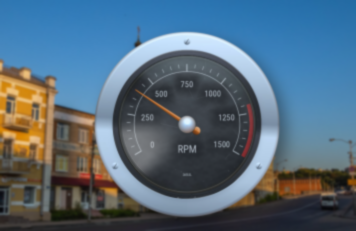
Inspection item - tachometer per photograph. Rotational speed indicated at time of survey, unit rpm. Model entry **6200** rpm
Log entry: **400** rpm
